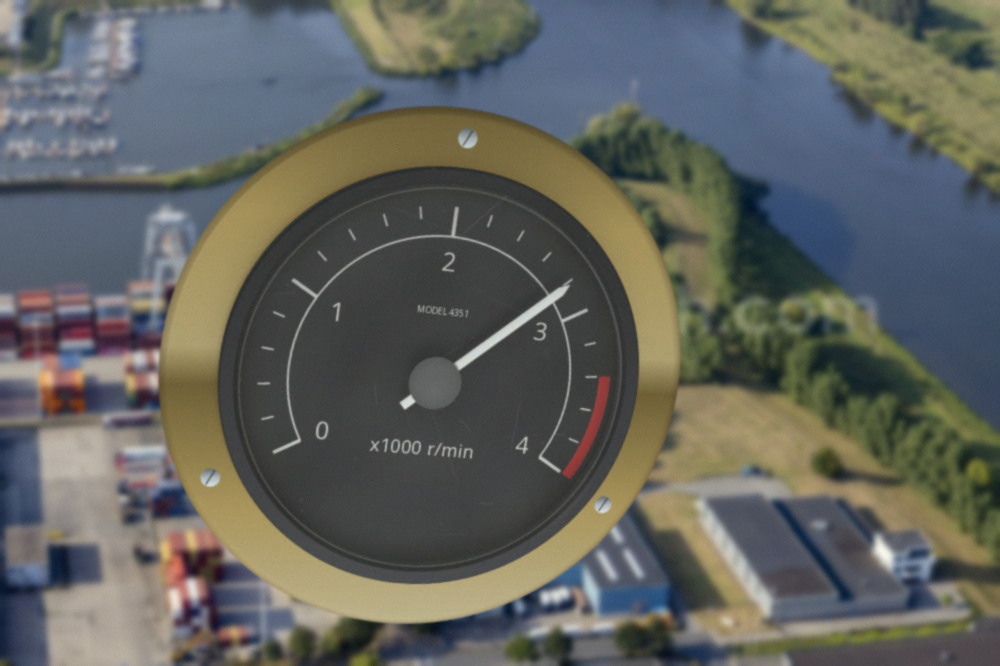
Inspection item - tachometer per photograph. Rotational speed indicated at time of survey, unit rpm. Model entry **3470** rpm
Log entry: **2800** rpm
